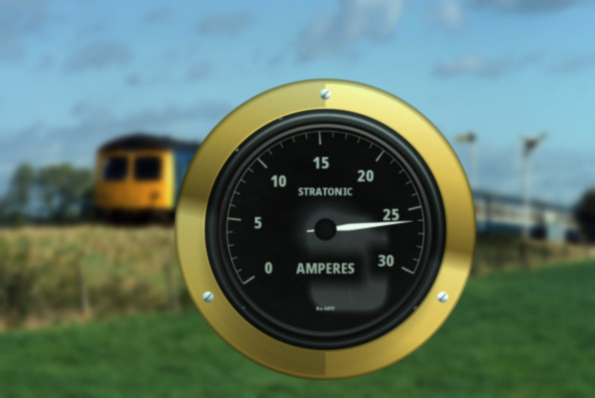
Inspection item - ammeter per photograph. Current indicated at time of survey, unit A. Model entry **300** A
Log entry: **26** A
